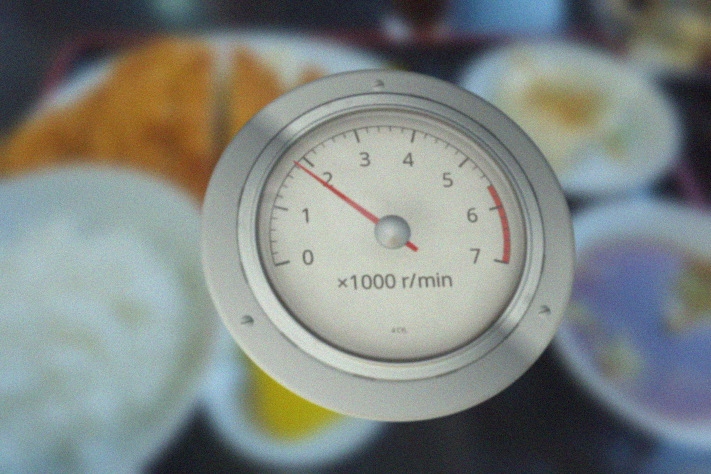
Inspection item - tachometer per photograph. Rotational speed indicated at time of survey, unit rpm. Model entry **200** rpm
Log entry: **1800** rpm
